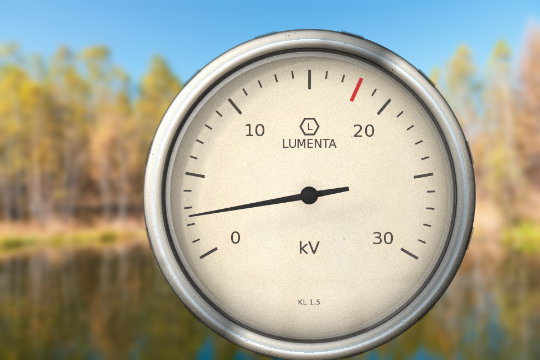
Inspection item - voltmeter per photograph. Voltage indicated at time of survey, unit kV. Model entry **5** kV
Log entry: **2.5** kV
